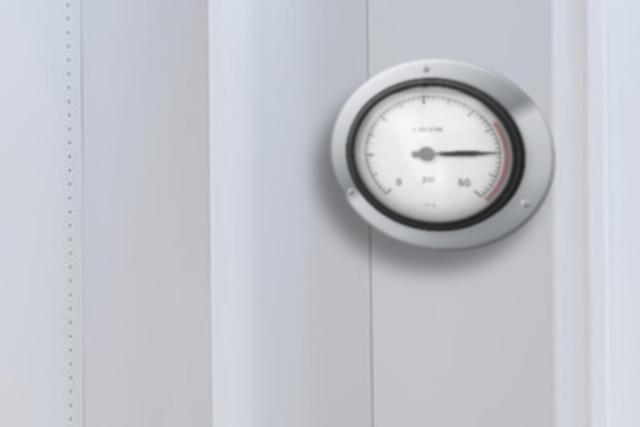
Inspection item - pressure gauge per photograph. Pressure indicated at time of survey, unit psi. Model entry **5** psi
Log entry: **50** psi
